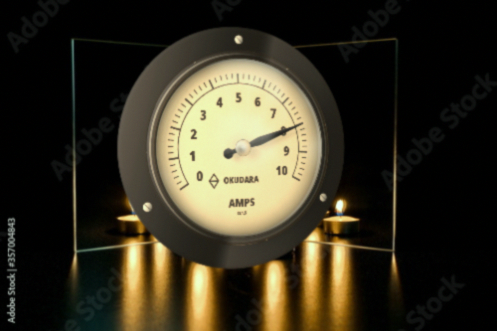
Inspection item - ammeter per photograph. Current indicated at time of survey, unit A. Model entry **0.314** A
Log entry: **8** A
